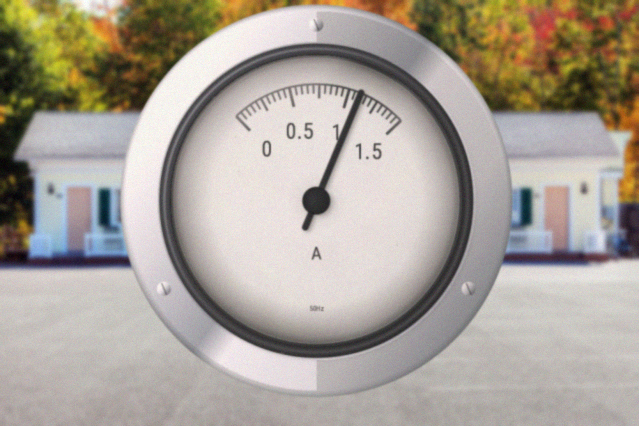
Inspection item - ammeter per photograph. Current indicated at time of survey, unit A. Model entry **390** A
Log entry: **1.1** A
